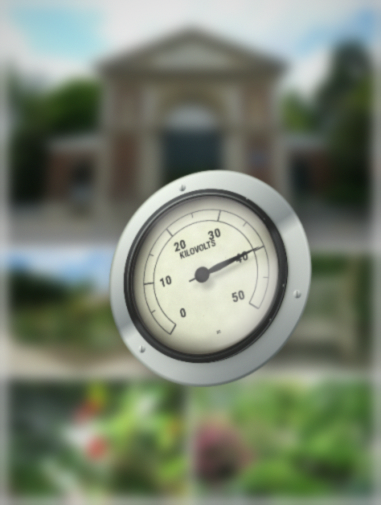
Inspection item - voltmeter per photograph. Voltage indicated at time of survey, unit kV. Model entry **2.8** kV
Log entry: **40** kV
